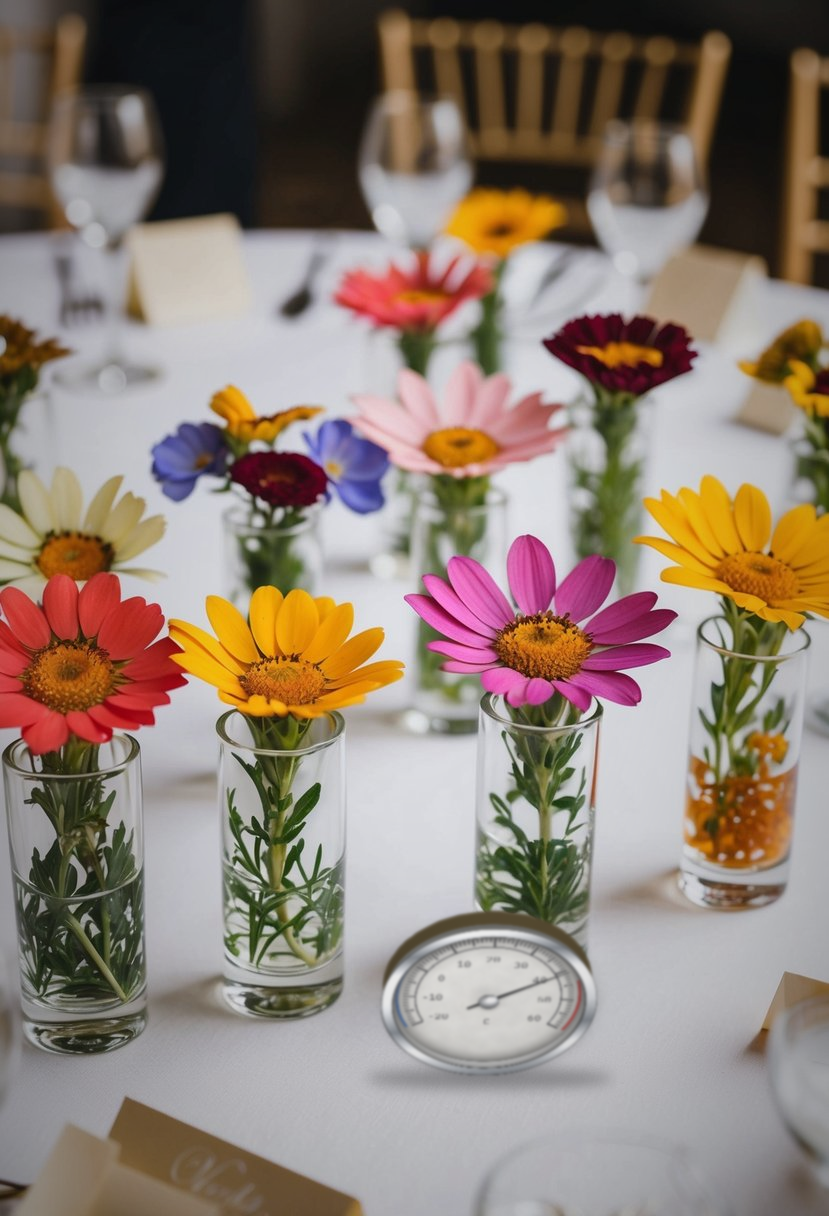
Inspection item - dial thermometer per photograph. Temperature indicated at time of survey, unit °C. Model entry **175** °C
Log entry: **40** °C
